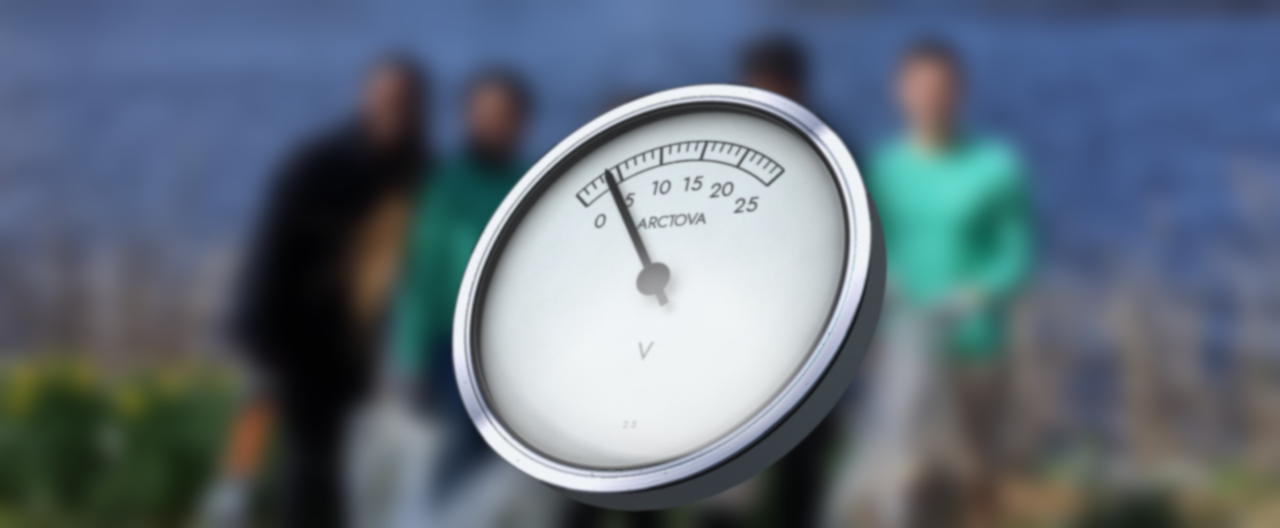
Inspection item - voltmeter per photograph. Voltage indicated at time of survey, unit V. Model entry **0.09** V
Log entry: **4** V
